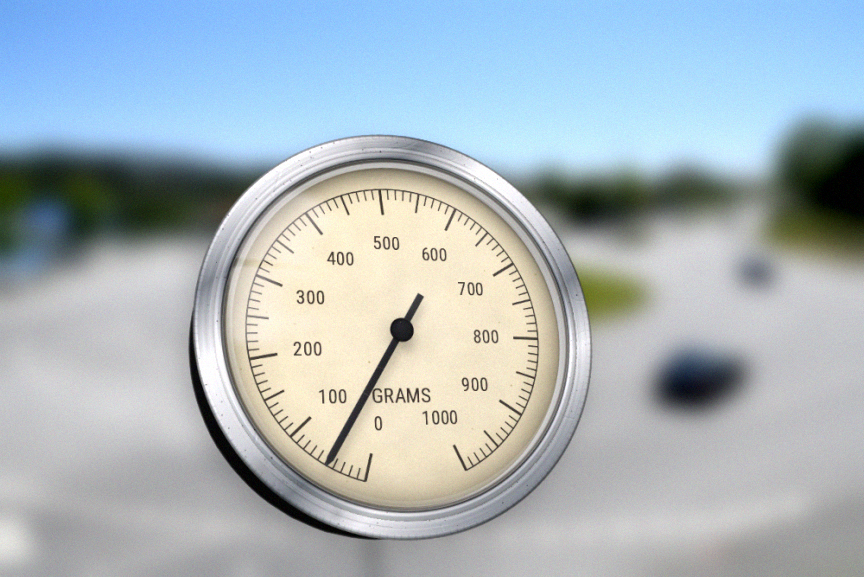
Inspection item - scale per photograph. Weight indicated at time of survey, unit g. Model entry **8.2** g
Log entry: **50** g
